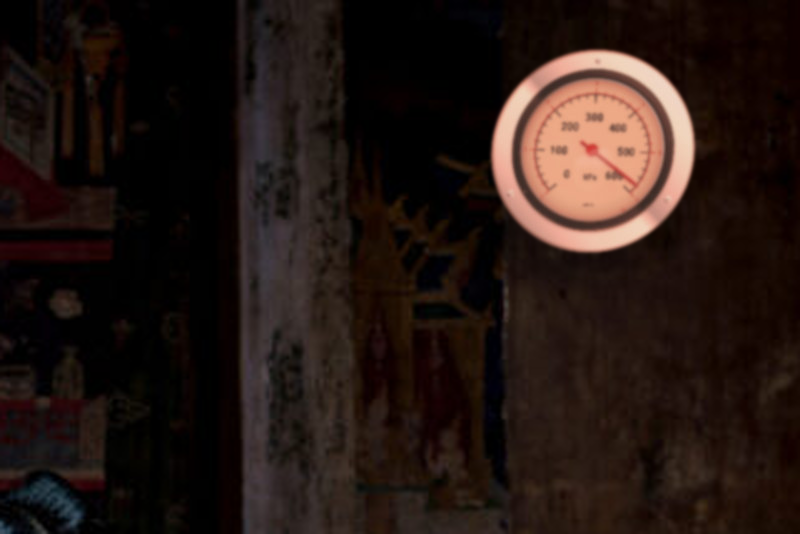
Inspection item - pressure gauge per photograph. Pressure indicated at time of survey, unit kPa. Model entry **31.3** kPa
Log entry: **580** kPa
